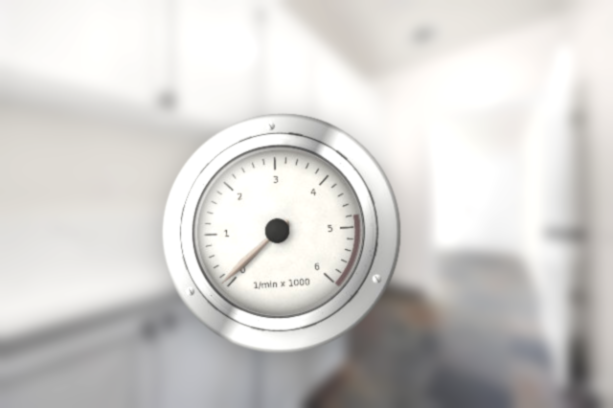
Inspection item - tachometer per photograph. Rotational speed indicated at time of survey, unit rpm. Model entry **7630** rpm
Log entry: **100** rpm
